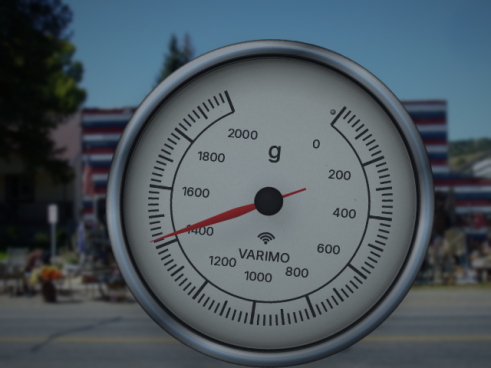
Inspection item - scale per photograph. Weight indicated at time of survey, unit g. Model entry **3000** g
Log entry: **1420** g
